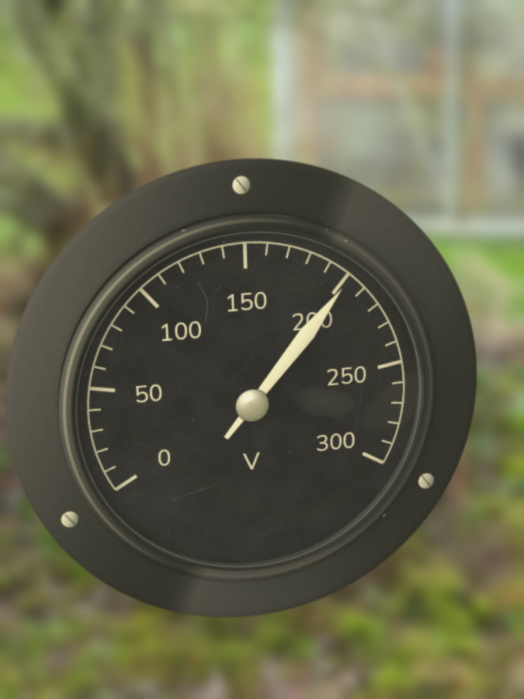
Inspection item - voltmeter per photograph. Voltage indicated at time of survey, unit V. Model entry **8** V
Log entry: **200** V
